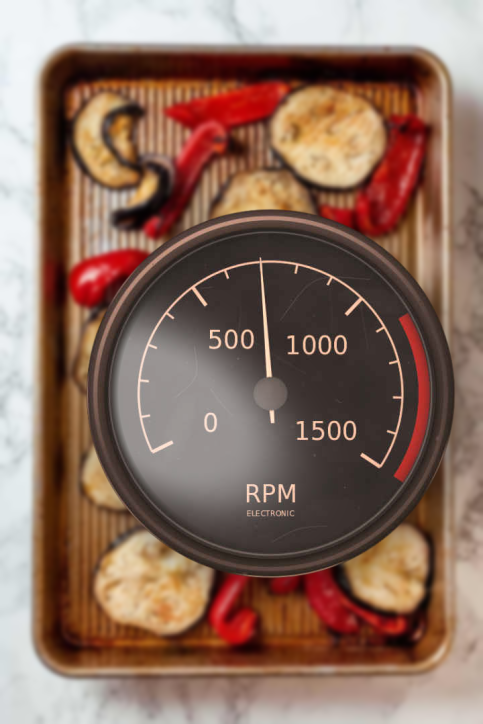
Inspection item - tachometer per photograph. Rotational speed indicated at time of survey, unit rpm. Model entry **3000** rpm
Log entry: **700** rpm
